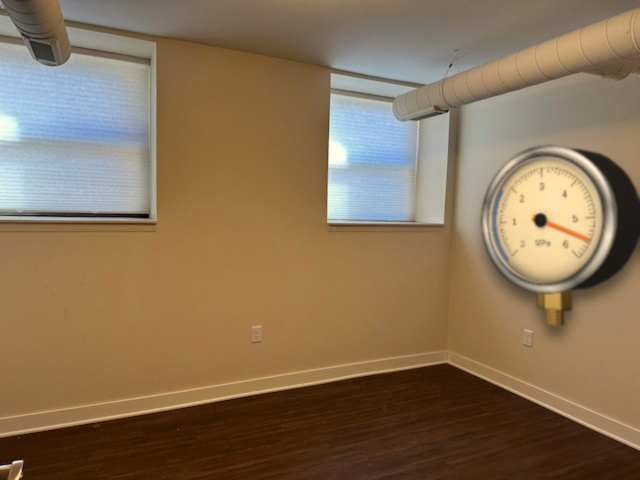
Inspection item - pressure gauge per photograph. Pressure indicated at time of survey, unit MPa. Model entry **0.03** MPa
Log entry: **5.5** MPa
